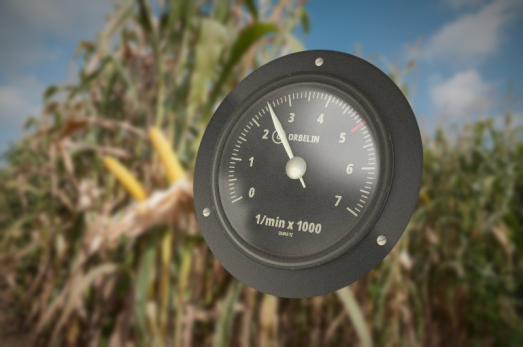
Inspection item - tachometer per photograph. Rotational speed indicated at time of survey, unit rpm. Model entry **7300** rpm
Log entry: **2500** rpm
